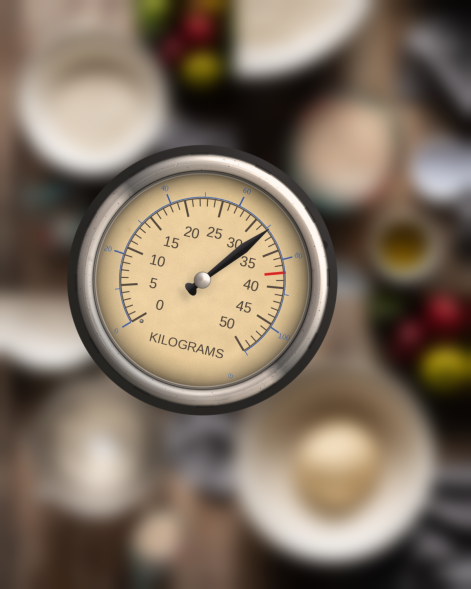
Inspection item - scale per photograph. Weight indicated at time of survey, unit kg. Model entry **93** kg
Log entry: **32** kg
